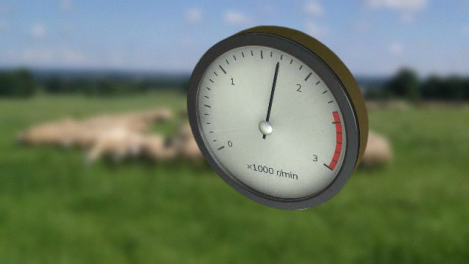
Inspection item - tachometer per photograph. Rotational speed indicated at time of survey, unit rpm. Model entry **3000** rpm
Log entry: **1700** rpm
